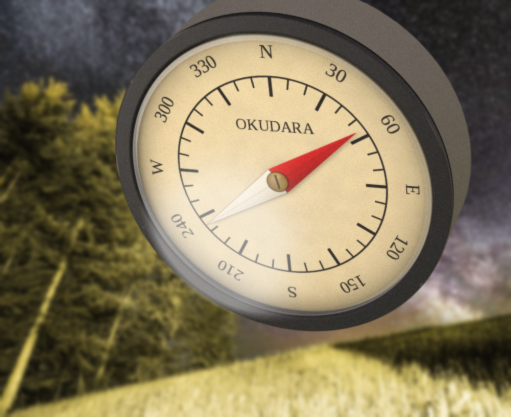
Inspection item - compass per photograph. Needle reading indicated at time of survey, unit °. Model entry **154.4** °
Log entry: **55** °
